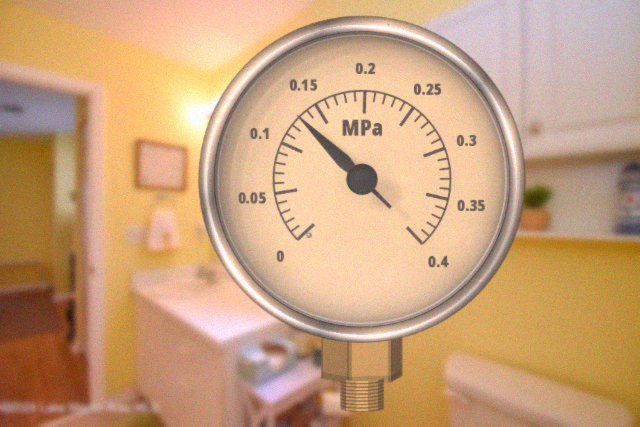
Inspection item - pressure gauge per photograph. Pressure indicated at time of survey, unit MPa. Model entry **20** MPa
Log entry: **0.13** MPa
